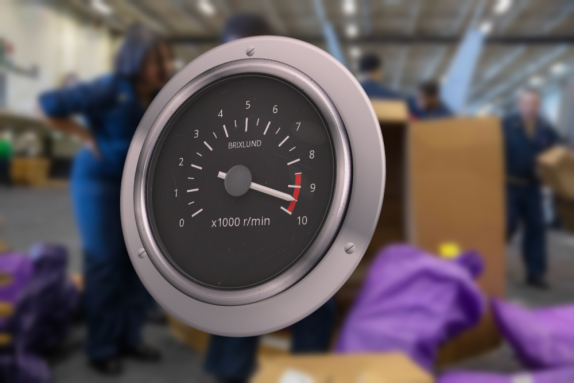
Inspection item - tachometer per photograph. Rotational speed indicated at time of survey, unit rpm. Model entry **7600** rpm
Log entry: **9500** rpm
